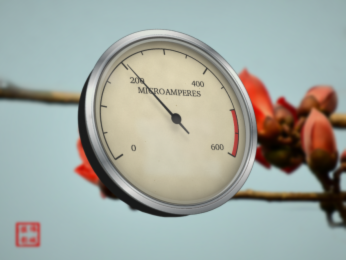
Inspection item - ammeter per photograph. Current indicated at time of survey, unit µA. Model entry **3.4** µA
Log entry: **200** µA
